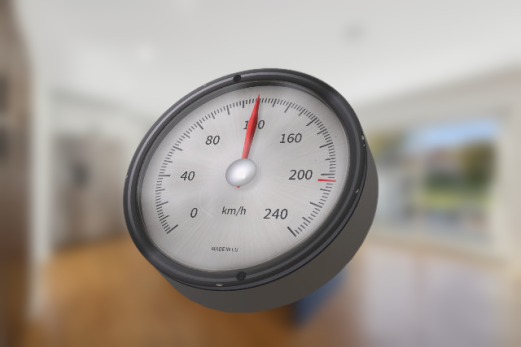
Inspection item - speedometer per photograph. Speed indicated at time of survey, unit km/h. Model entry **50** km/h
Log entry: **120** km/h
